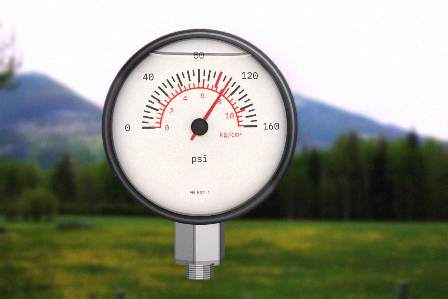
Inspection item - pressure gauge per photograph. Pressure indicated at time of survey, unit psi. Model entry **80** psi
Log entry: **110** psi
